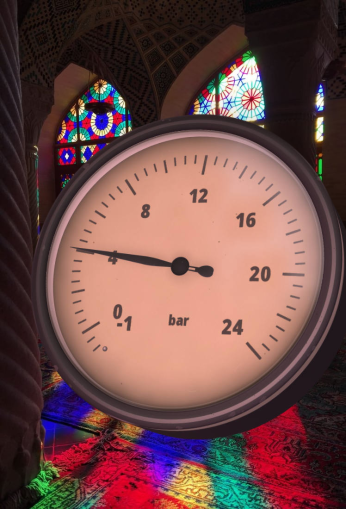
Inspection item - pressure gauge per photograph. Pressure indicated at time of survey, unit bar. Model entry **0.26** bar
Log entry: **4** bar
